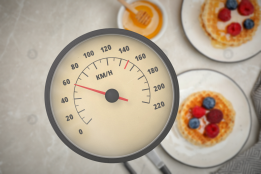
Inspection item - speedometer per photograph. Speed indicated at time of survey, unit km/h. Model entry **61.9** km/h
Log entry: **60** km/h
